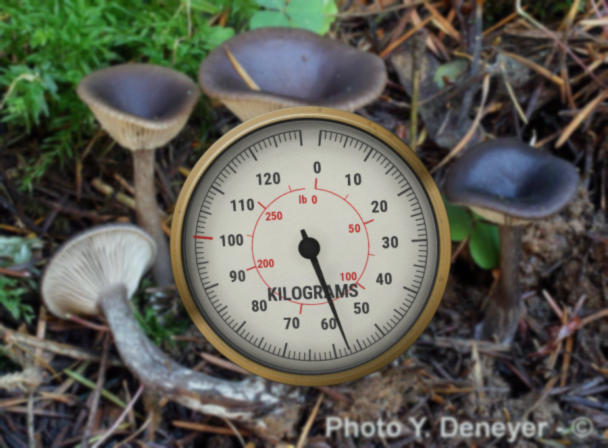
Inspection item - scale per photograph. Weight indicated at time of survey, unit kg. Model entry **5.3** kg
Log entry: **57** kg
